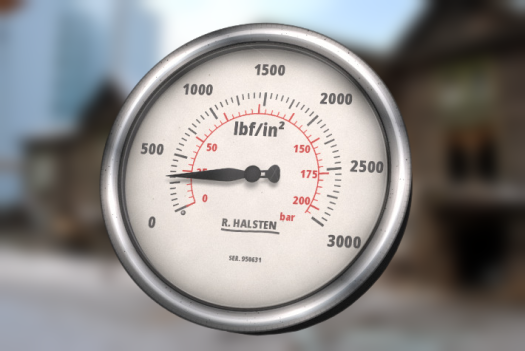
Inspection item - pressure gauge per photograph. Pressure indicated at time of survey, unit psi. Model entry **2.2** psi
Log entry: **300** psi
